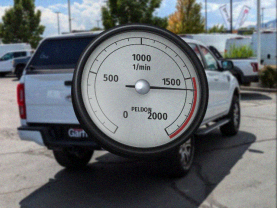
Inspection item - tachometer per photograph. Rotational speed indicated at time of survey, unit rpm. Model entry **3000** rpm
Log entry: **1600** rpm
